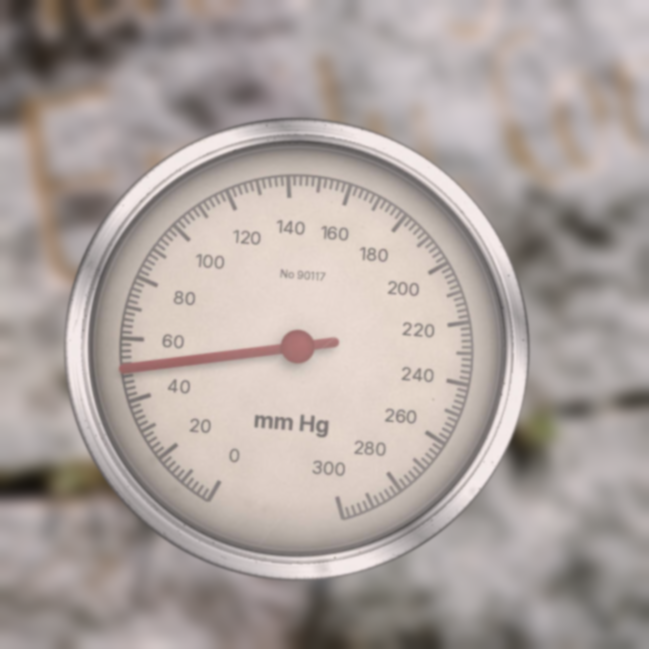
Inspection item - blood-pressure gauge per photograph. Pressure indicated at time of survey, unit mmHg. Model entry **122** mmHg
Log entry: **50** mmHg
